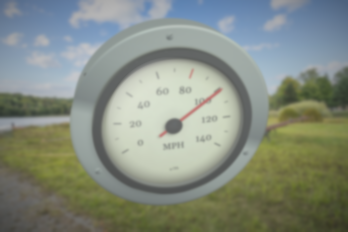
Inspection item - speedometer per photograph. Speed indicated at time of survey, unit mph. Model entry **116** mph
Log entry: **100** mph
